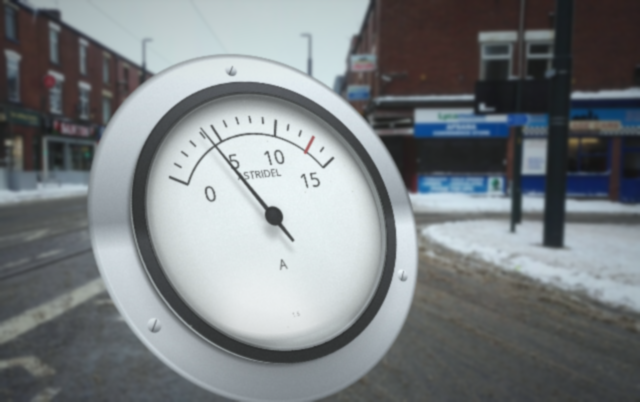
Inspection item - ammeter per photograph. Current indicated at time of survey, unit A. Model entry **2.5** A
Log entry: **4** A
